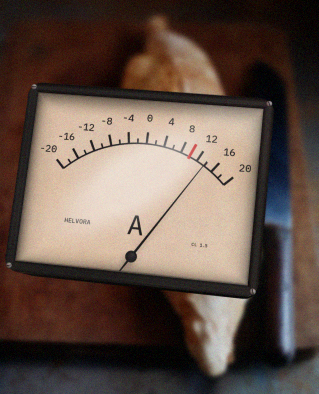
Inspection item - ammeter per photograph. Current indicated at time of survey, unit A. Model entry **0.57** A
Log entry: **14** A
